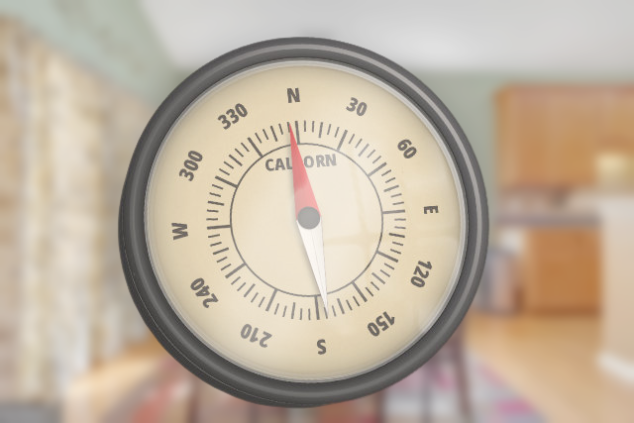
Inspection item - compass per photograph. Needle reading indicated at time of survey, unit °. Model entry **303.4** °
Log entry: **355** °
